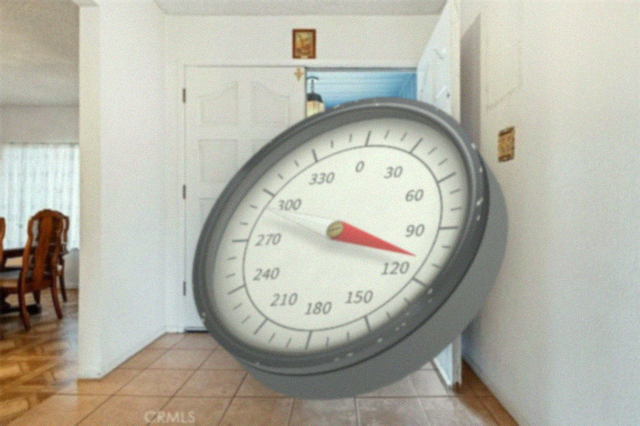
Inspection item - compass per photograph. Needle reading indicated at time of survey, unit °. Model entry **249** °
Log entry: **110** °
